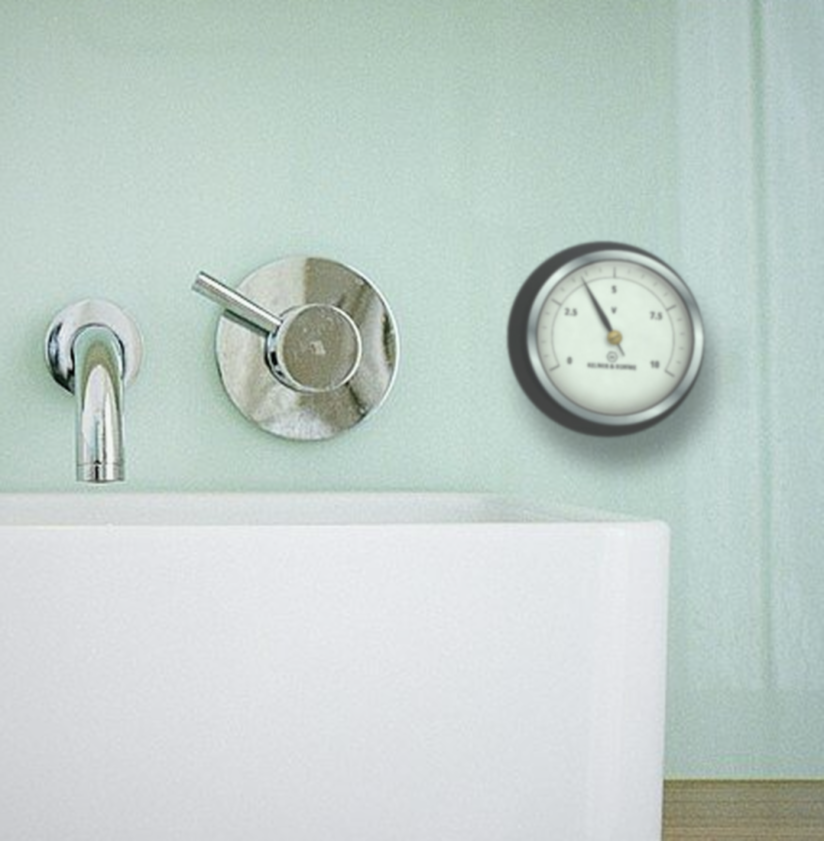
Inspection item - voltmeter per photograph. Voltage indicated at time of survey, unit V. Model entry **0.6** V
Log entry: **3.75** V
